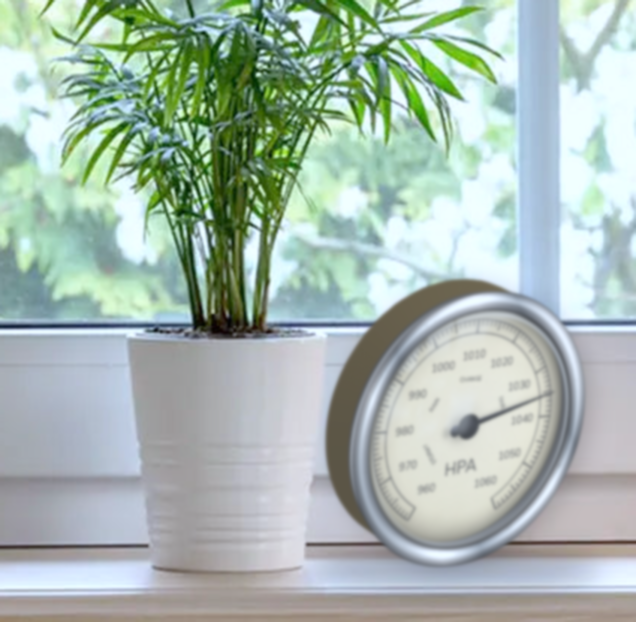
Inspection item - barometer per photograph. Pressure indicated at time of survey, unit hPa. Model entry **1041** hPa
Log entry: **1035** hPa
